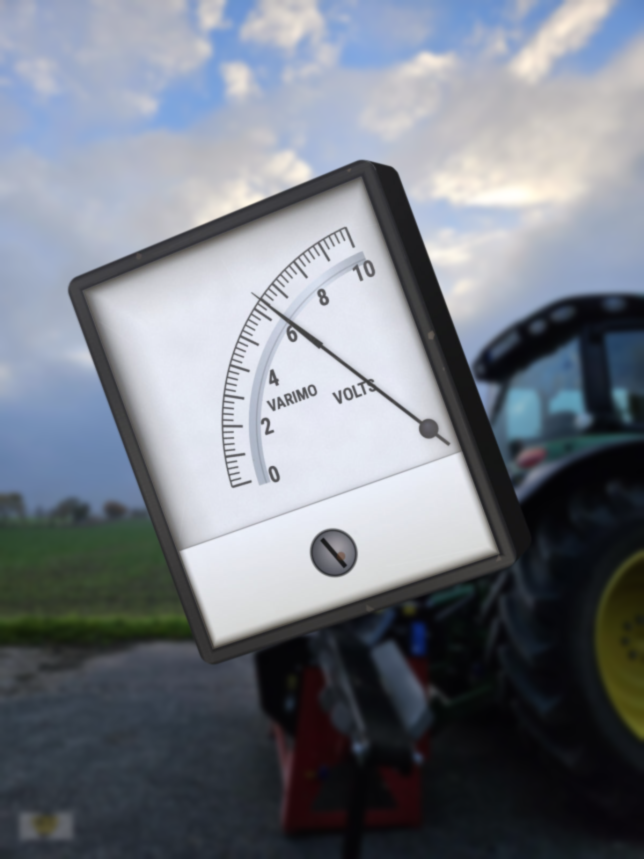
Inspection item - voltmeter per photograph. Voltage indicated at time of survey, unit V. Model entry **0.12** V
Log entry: **6.4** V
